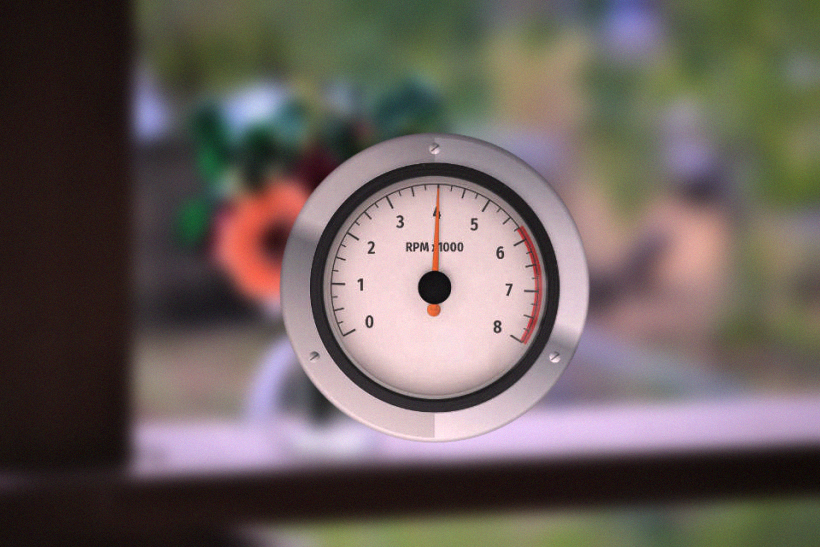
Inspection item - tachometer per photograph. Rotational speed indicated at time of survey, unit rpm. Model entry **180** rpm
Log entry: **4000** rpm
